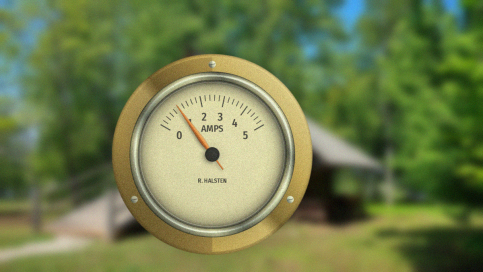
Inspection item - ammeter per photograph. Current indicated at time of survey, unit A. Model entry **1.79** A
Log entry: **1** A
